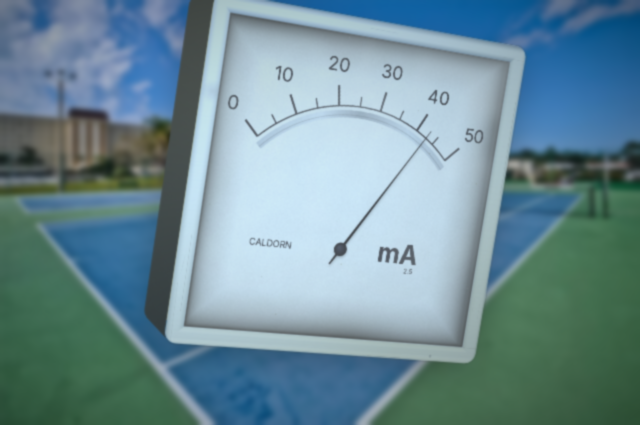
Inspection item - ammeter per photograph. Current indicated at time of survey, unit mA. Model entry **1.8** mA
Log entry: **42.5** mA
